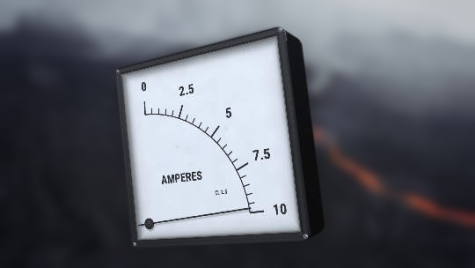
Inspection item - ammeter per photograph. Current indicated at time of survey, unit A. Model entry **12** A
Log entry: **9.75** A
